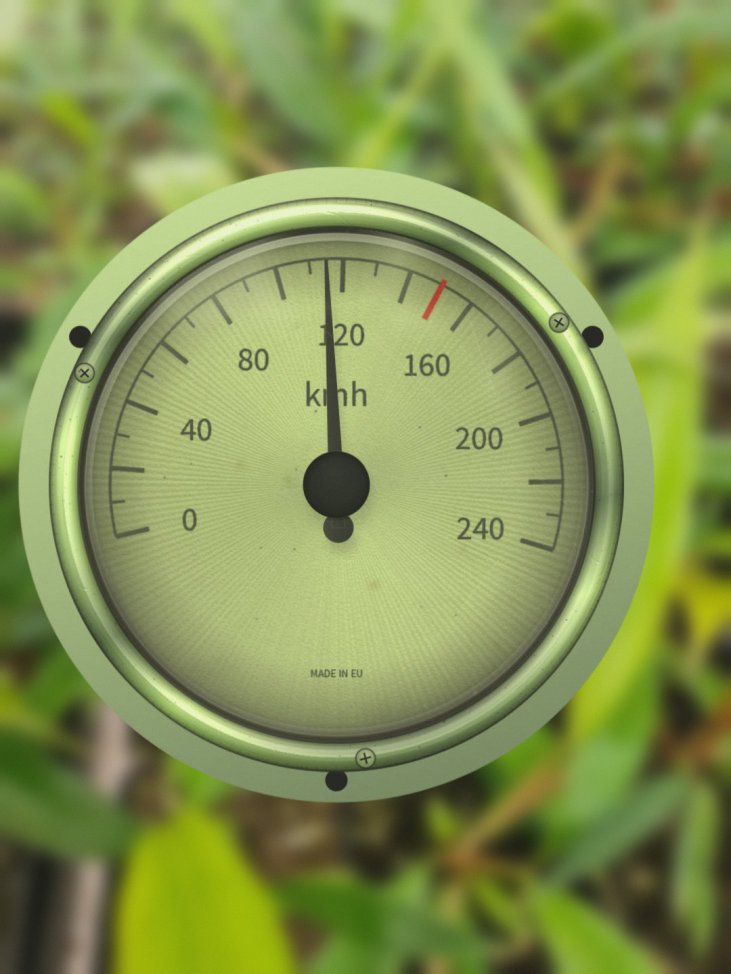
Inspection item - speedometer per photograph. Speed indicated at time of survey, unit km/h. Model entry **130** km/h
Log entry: **115** km/h
